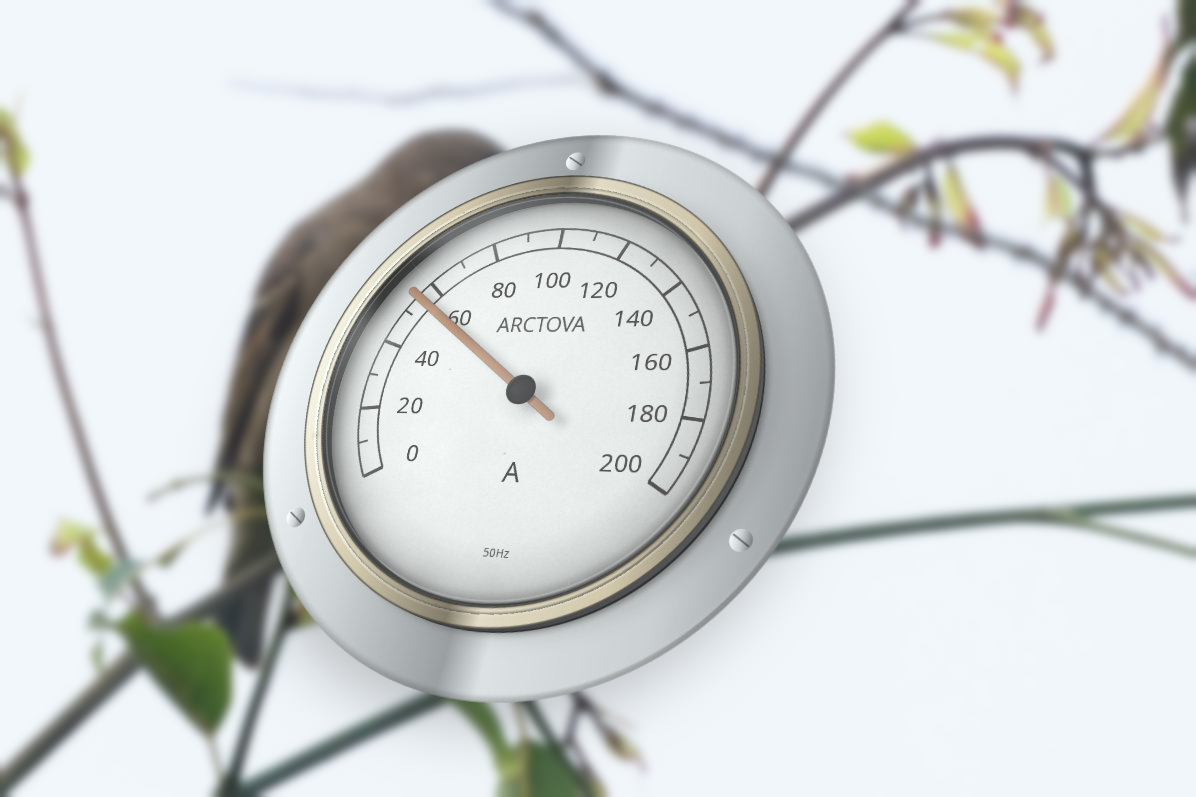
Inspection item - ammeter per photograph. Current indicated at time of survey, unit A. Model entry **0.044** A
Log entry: **55** A
